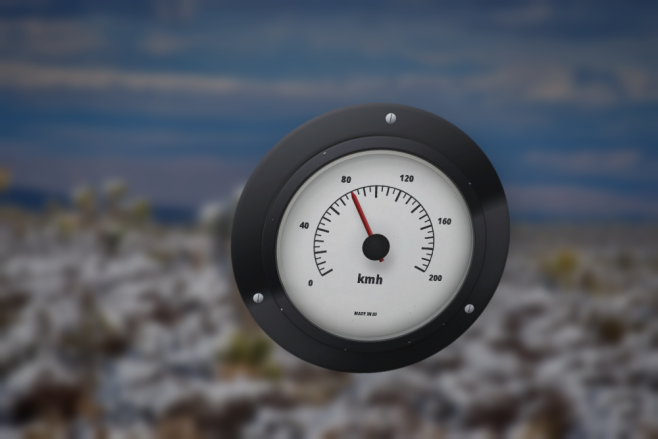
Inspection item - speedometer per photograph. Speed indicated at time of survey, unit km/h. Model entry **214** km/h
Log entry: **80** km/h
